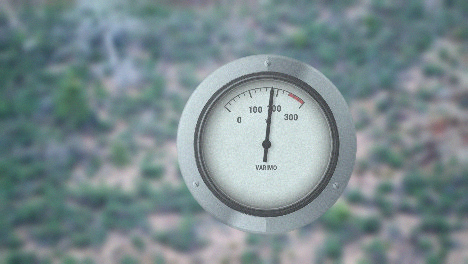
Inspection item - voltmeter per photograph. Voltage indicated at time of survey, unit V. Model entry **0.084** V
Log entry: **180** V
